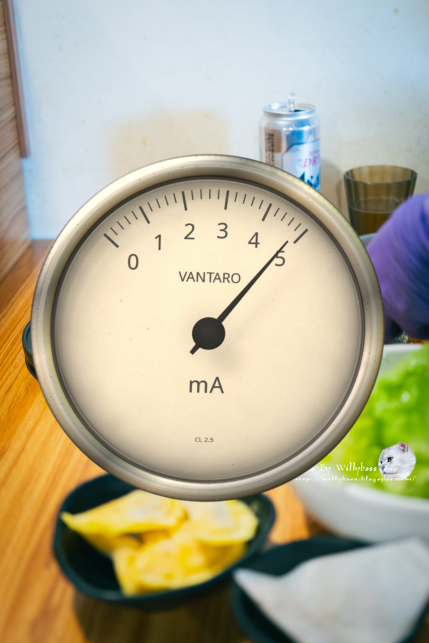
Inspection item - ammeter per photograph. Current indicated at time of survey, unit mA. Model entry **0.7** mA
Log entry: **4.8** mA
